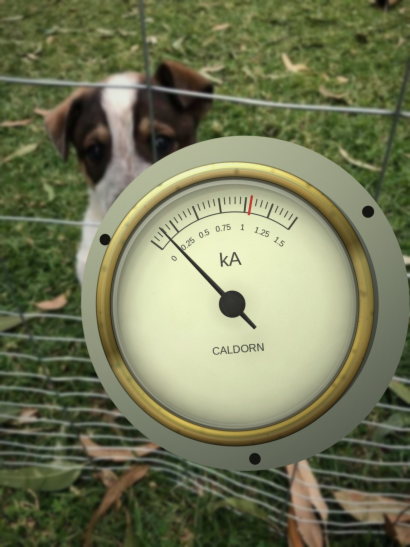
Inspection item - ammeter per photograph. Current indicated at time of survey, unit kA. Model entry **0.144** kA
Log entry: **0.15** kA
